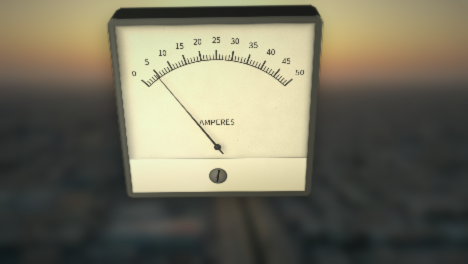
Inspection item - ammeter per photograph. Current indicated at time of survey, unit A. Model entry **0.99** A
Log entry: **5** A
